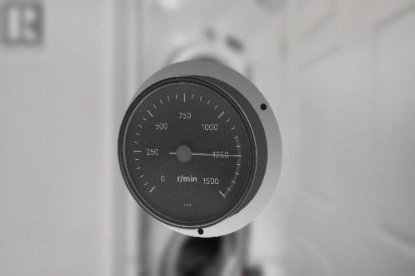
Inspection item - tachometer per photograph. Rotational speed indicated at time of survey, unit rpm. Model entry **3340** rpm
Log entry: **1250** rpm
